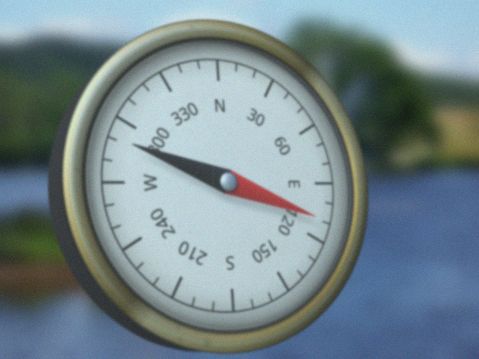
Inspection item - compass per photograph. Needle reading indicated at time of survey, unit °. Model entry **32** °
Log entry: **110** °
